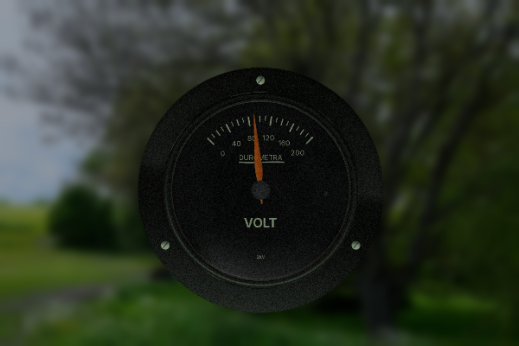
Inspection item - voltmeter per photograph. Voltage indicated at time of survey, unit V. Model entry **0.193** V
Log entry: **90** V
